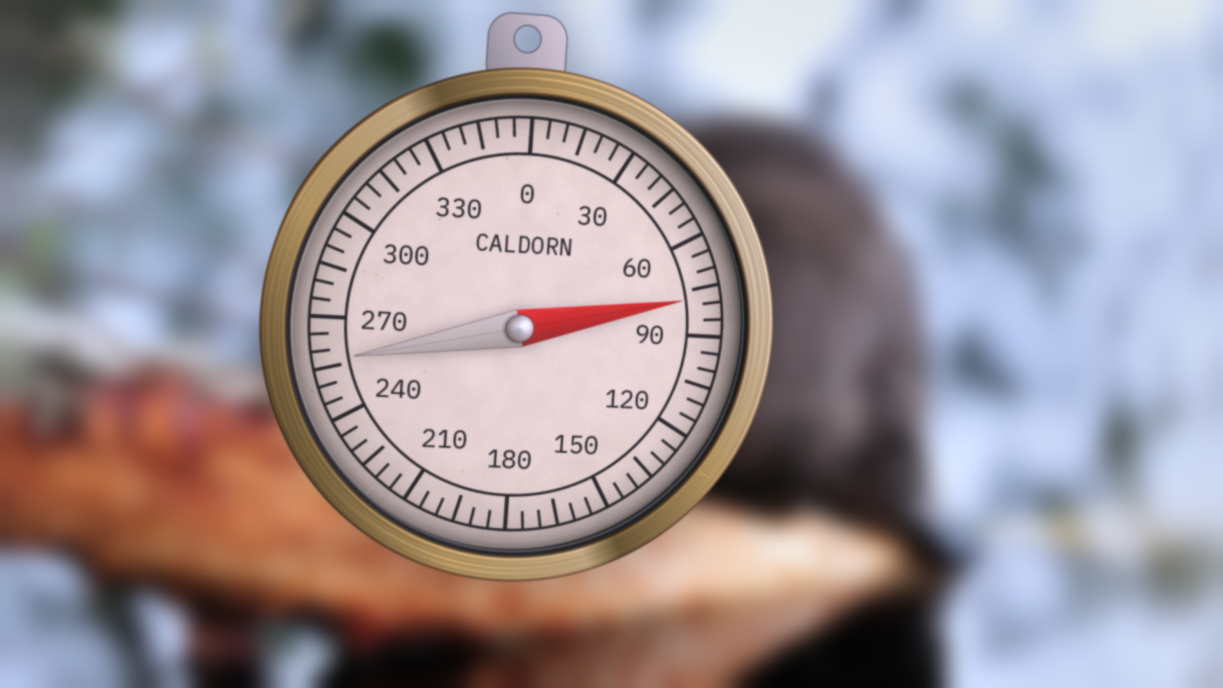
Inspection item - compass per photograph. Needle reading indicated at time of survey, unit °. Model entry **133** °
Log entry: **77.5** °
